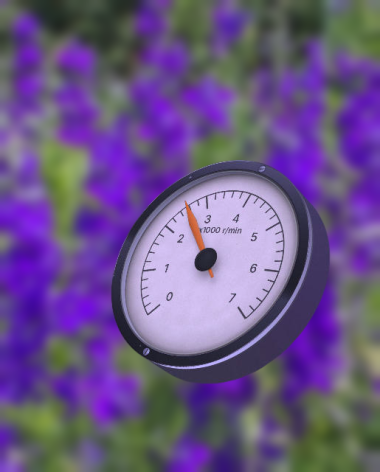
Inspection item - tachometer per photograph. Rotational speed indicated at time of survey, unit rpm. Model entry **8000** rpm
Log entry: **2600** rpm
